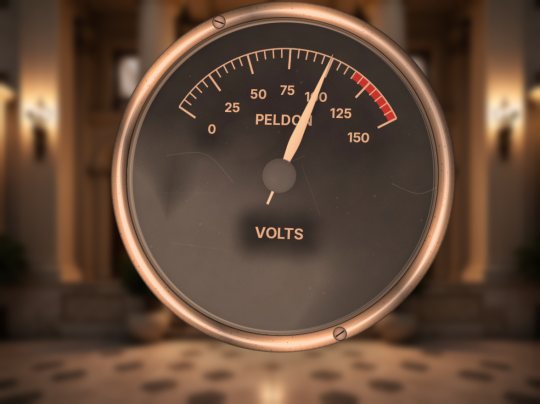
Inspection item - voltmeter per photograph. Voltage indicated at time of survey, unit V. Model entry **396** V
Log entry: **100** V
